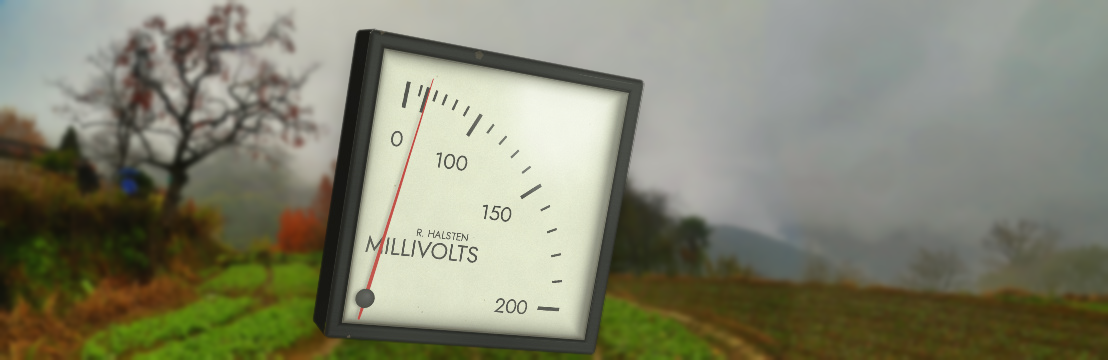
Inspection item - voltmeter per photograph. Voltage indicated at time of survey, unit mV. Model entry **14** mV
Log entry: **50** mV
